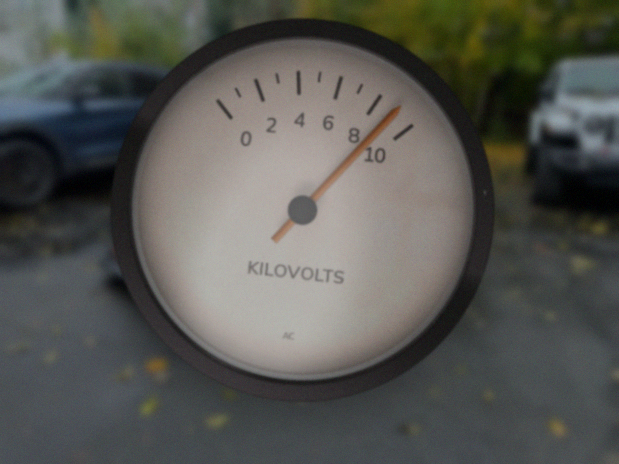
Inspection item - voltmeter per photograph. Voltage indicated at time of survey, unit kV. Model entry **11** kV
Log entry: **9** kV
